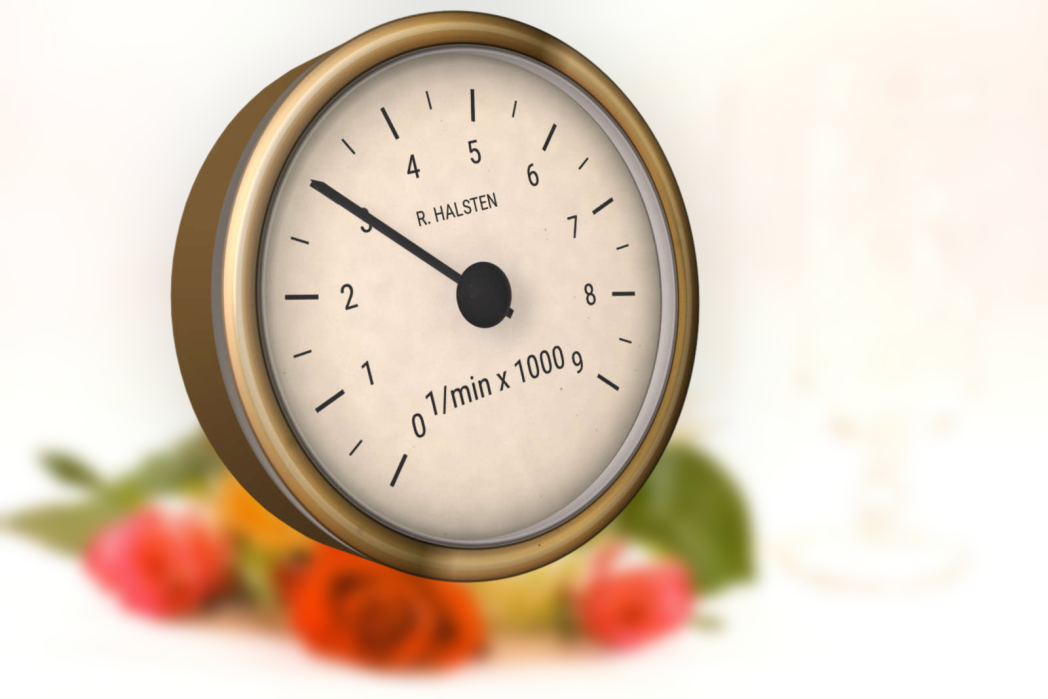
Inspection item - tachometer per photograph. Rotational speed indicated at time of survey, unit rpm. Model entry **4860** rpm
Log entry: **3000** rpm
